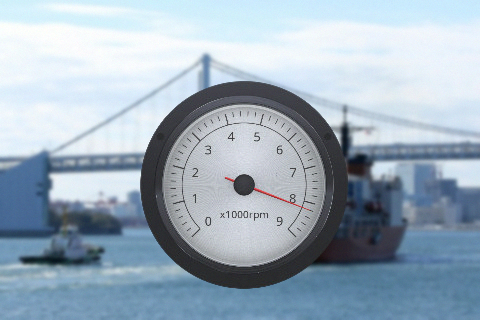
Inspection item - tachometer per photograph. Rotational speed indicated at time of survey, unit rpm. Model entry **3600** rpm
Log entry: **8200** rpm
